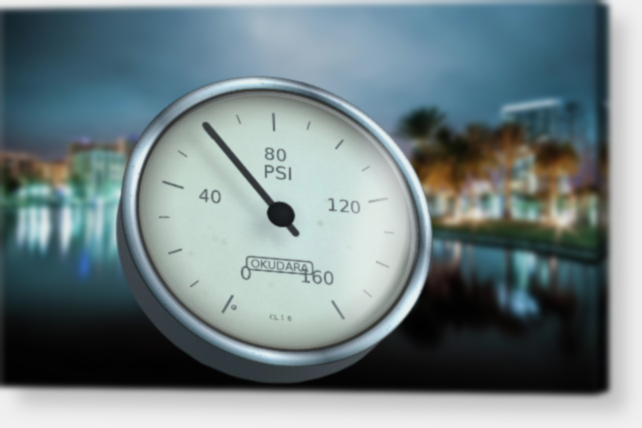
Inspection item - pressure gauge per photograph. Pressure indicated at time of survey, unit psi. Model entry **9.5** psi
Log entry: **60** psi
